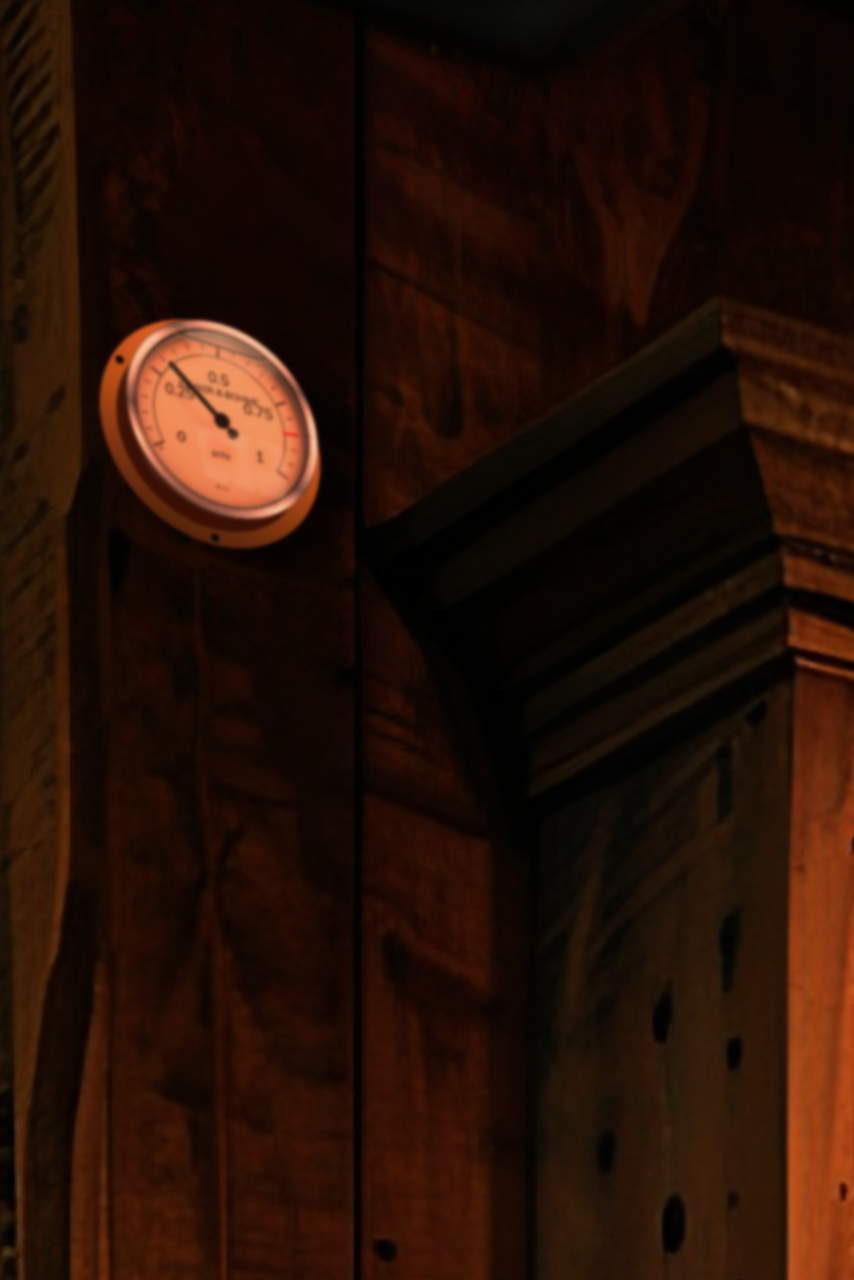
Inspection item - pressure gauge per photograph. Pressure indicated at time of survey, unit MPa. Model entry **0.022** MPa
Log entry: **0.3** MPa
